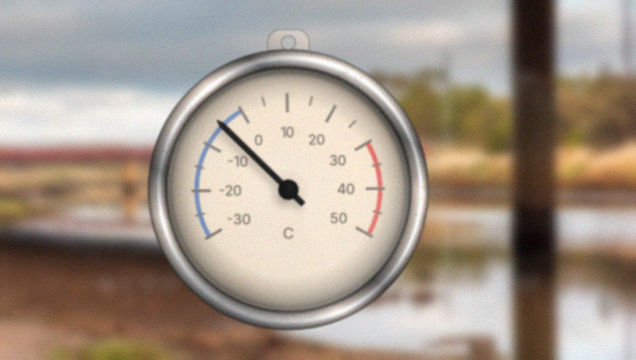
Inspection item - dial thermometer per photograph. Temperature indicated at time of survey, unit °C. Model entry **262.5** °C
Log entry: **-5** °C
